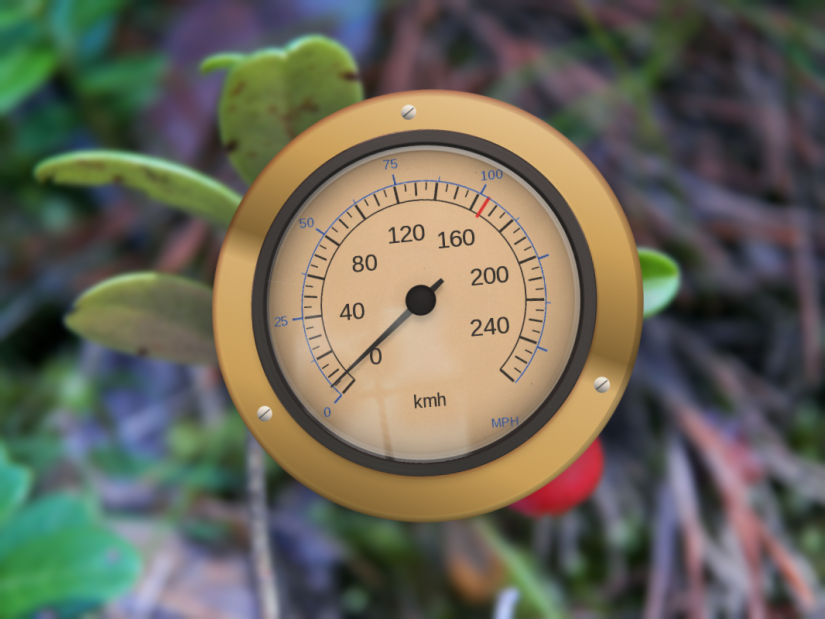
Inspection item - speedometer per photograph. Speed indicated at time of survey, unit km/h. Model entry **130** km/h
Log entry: **5** km/h
